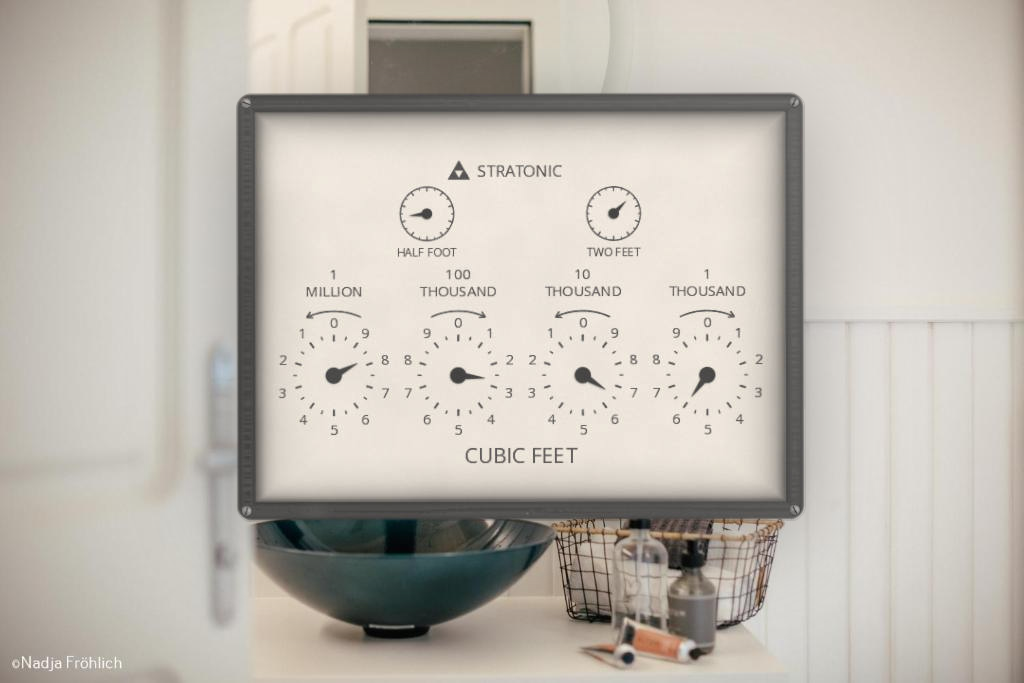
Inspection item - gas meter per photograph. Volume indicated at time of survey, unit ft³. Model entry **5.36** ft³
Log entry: **826600** ft³
